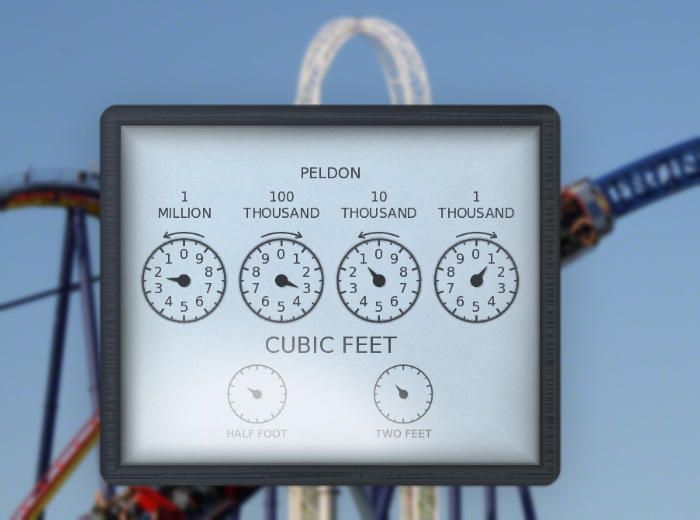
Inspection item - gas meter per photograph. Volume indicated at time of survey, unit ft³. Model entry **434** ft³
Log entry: **231100** ft³
